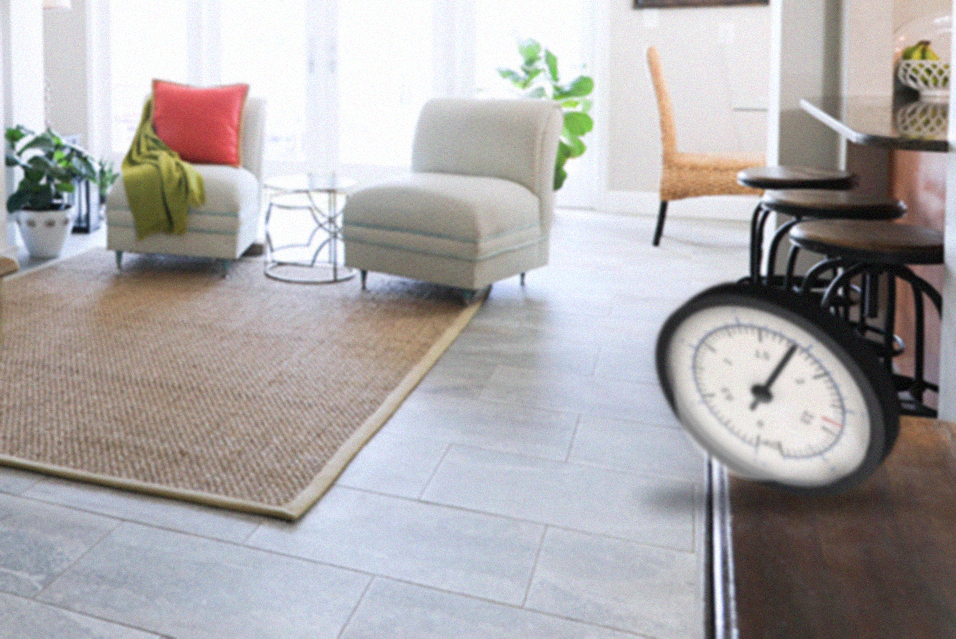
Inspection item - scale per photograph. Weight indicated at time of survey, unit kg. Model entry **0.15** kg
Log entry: **1.75** kg
